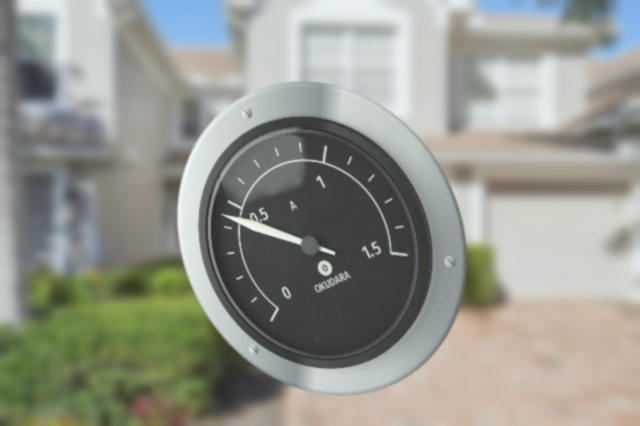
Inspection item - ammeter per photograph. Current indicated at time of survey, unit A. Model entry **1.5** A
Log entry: **0.45** A
